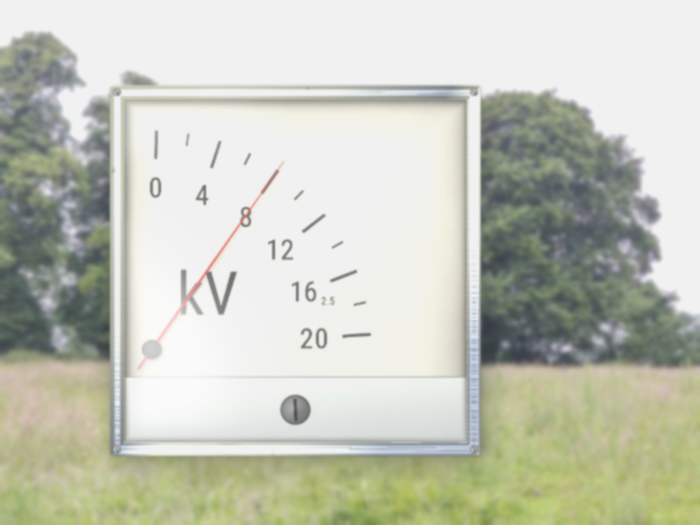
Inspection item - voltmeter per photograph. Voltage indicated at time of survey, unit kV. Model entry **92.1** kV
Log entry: **8** kV
